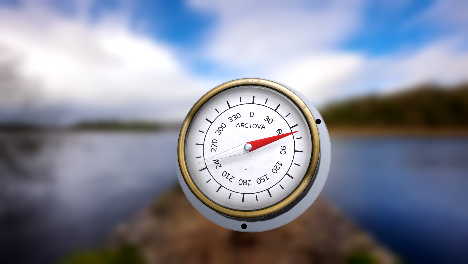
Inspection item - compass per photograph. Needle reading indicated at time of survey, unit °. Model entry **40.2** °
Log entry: **67.5** °
